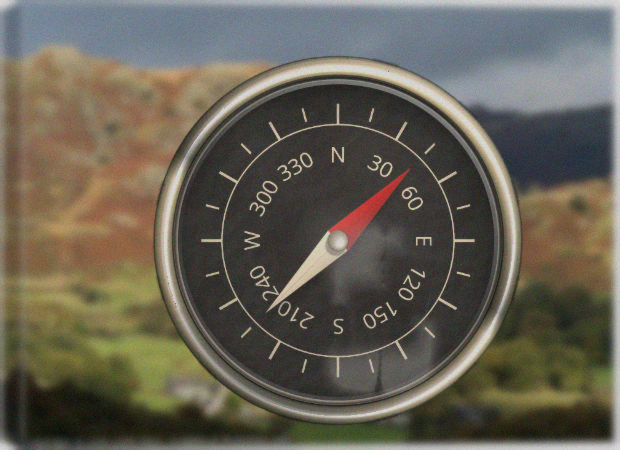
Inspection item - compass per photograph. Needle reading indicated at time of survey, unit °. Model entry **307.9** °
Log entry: **45** °
